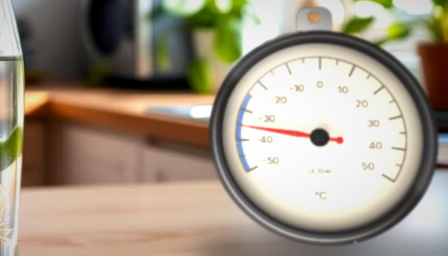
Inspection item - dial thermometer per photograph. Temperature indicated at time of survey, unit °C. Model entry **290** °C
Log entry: **-35** °C
